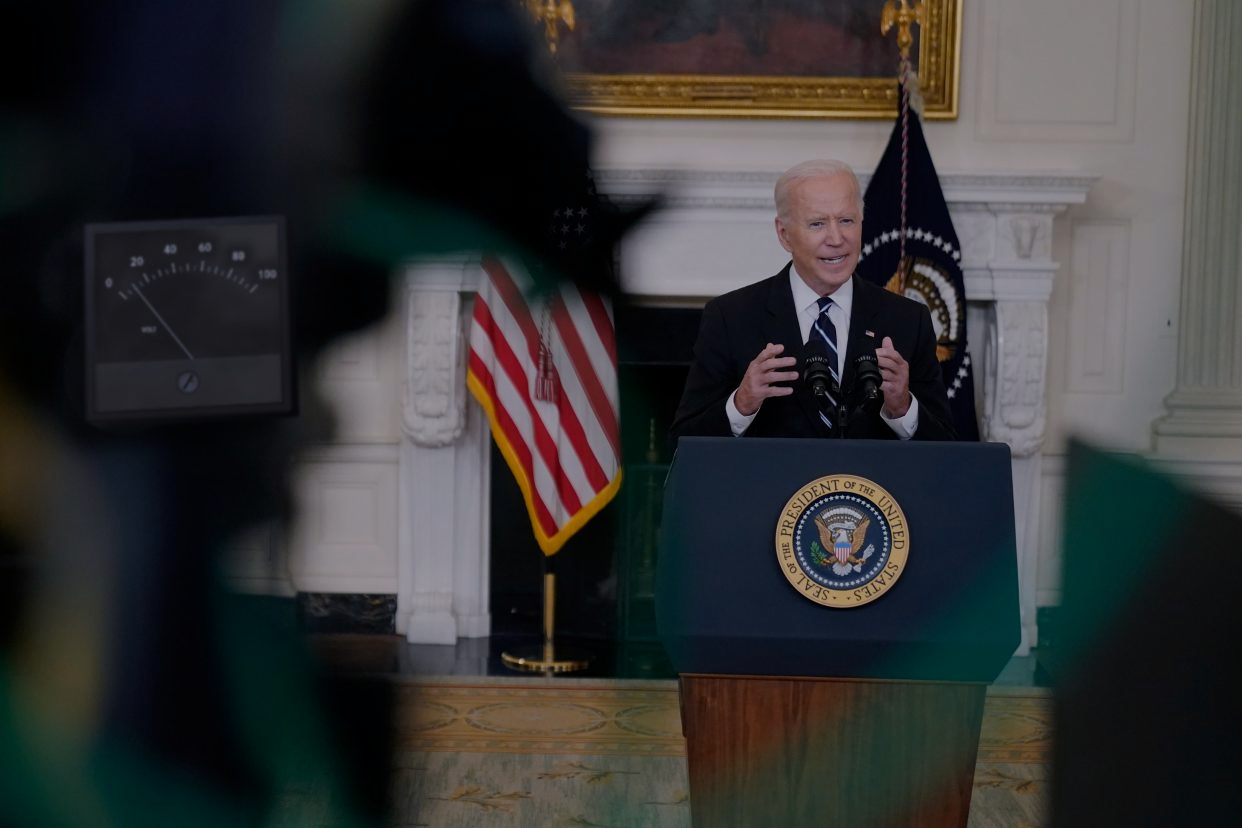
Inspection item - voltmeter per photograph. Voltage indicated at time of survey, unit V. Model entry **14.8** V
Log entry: **10** V
